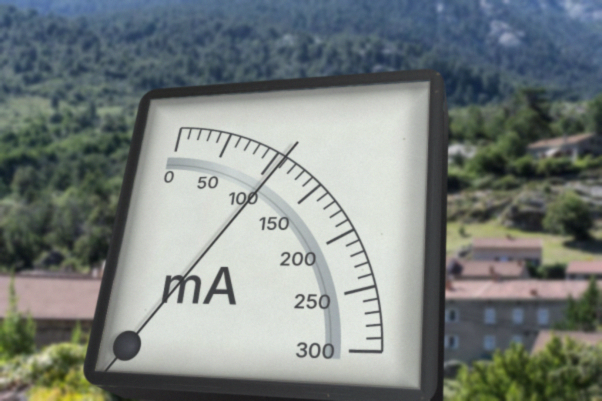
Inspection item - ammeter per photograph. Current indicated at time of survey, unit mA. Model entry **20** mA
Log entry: **110** mA
